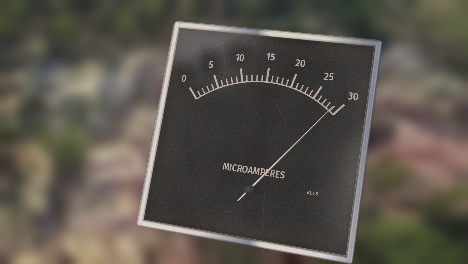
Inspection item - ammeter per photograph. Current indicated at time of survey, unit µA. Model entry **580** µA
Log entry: **29** µA
